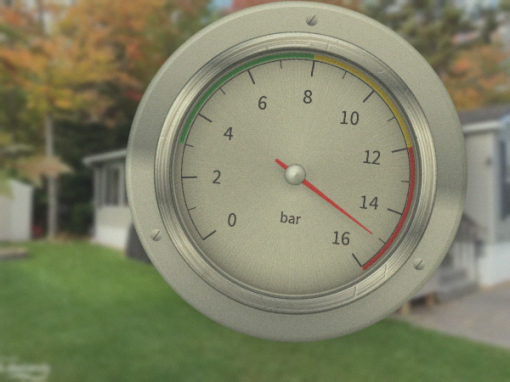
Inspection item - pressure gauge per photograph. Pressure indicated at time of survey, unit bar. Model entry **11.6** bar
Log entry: **15** bar
